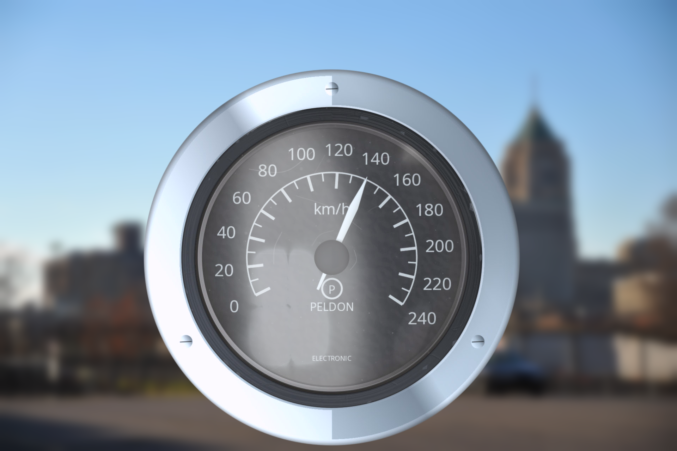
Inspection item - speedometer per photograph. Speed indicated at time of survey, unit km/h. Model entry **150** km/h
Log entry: **140** km/h
